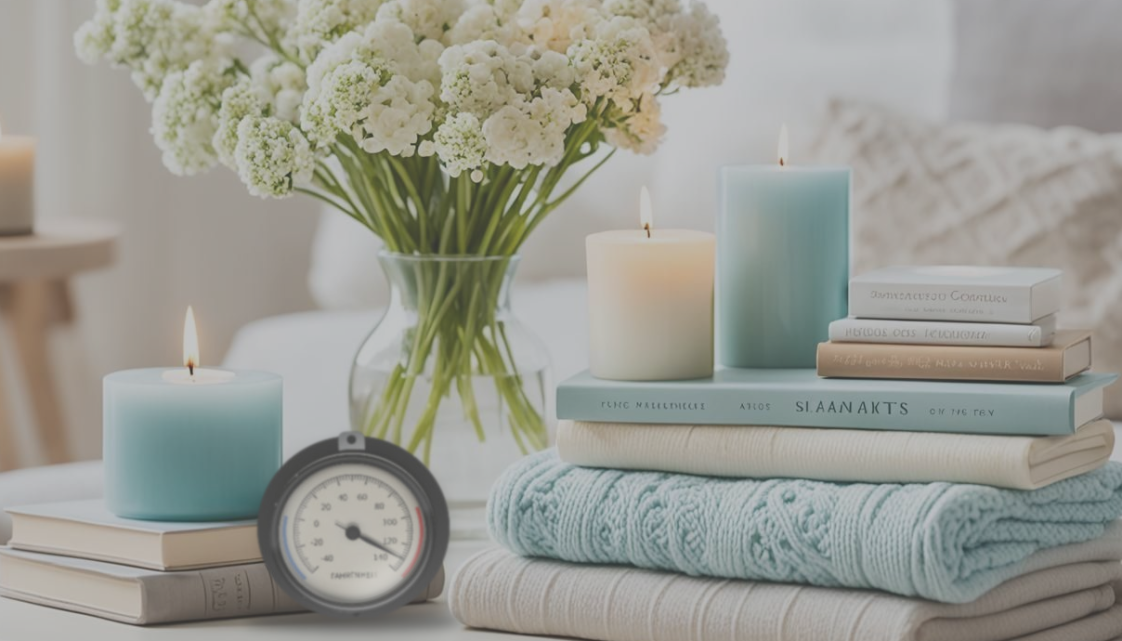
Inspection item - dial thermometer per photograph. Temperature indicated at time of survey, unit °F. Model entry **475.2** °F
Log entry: **130** °F
